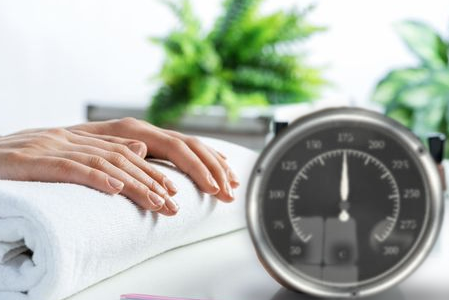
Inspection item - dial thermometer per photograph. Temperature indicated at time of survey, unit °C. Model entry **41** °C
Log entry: **175** °C
